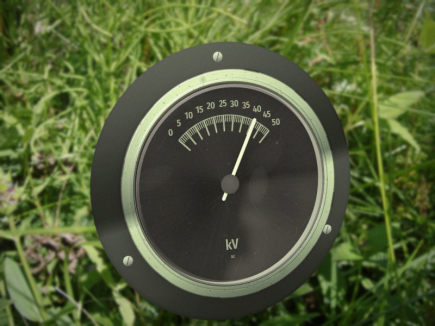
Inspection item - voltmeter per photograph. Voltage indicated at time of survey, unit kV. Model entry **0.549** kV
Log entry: **40** kV
